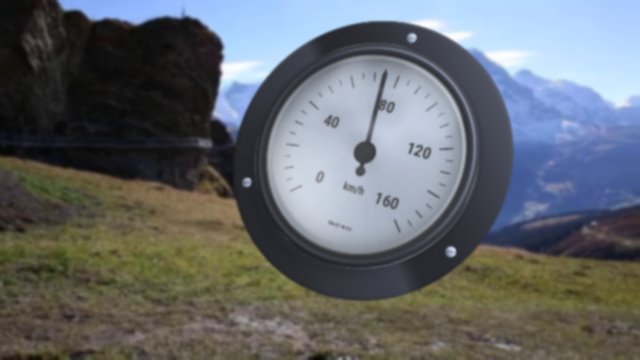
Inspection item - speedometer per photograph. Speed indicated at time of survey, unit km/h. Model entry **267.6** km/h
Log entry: **75** km/h
